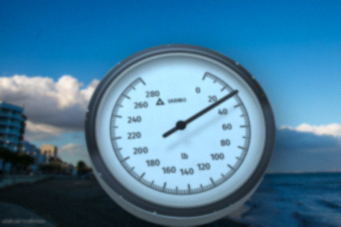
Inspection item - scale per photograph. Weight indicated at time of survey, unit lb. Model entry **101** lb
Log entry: **30** lb
